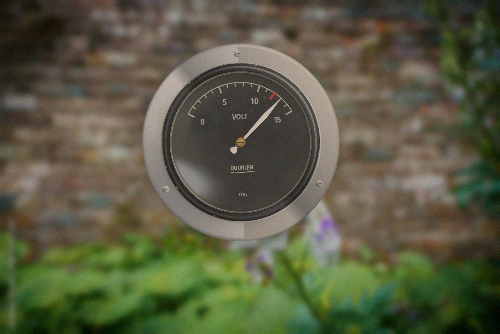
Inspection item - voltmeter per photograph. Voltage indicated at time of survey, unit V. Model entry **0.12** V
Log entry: **13** V
